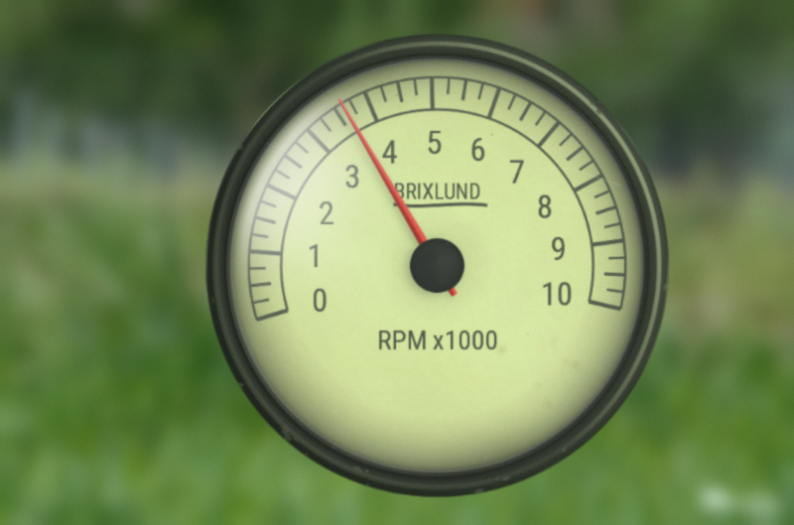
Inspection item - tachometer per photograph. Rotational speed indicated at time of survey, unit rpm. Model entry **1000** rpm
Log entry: **3625** rpm
